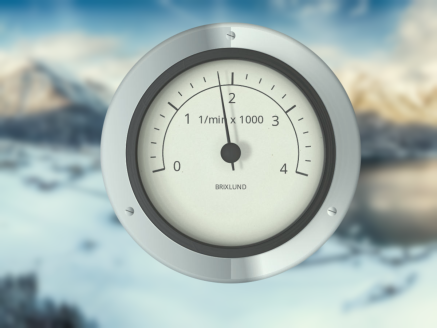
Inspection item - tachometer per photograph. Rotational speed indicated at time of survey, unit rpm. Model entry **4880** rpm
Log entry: **1800** rpm
